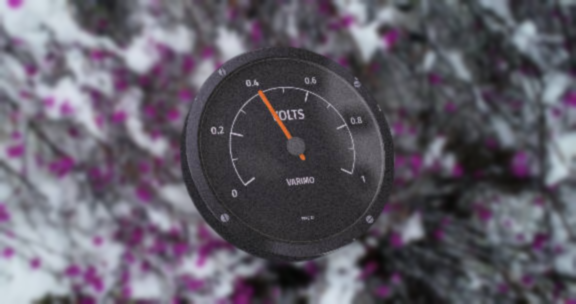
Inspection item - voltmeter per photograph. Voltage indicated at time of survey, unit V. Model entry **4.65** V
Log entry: **0.4** V
